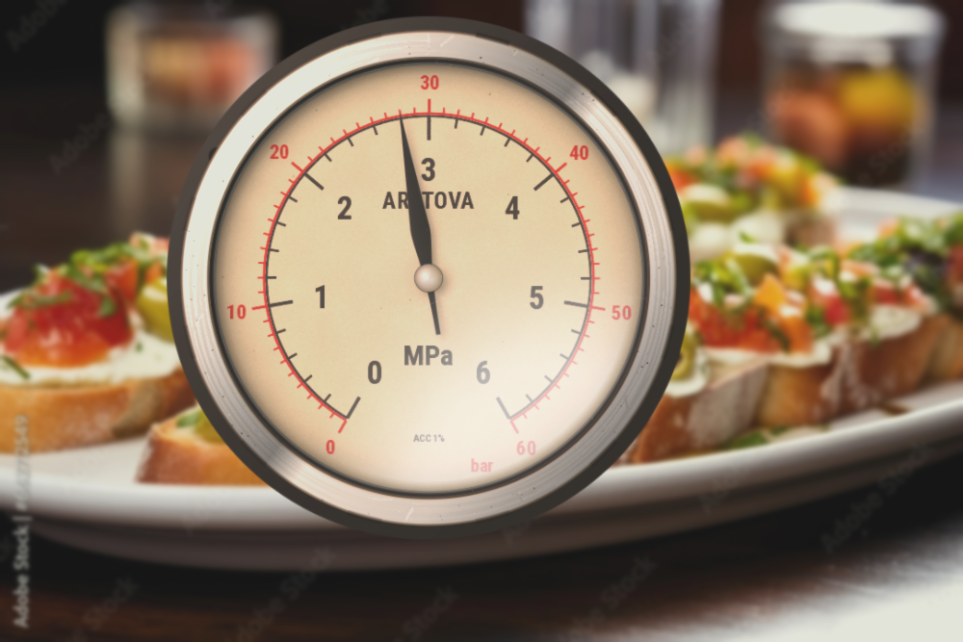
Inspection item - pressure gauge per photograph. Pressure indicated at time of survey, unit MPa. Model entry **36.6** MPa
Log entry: **2.8** MPa
